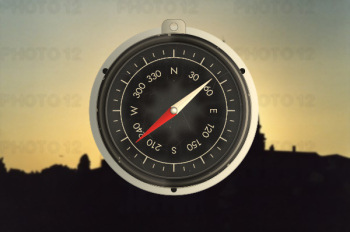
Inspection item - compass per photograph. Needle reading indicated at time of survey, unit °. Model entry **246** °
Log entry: **230** °
